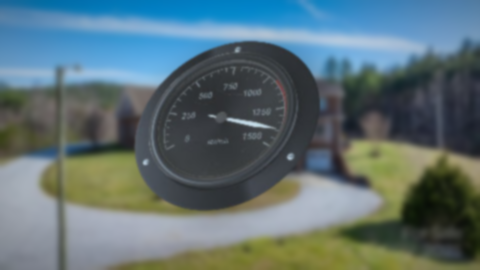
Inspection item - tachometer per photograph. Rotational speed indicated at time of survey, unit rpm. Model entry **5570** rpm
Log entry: **1400** rpm
